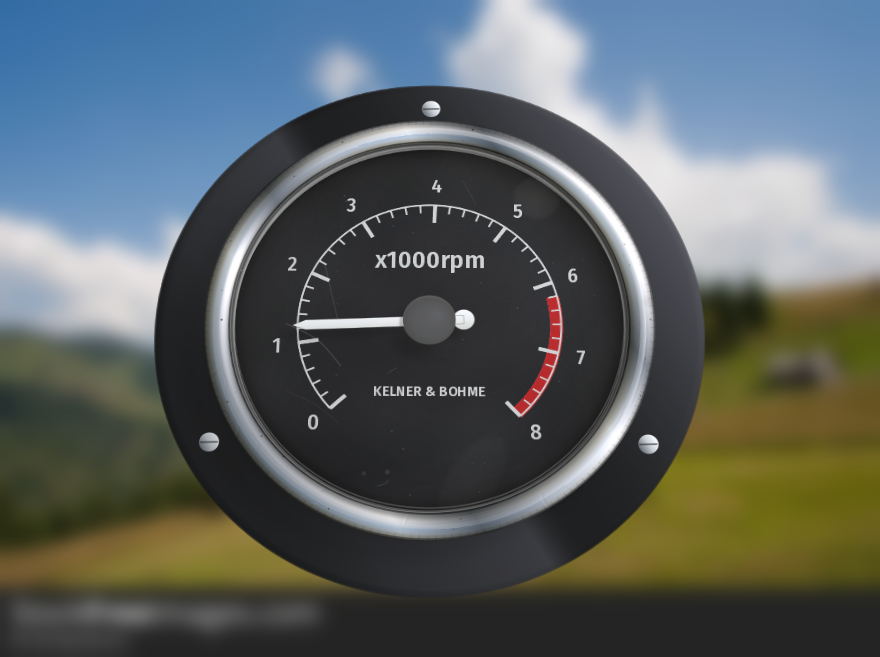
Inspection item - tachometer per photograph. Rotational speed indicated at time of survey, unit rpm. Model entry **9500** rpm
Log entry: **1200** rpm
